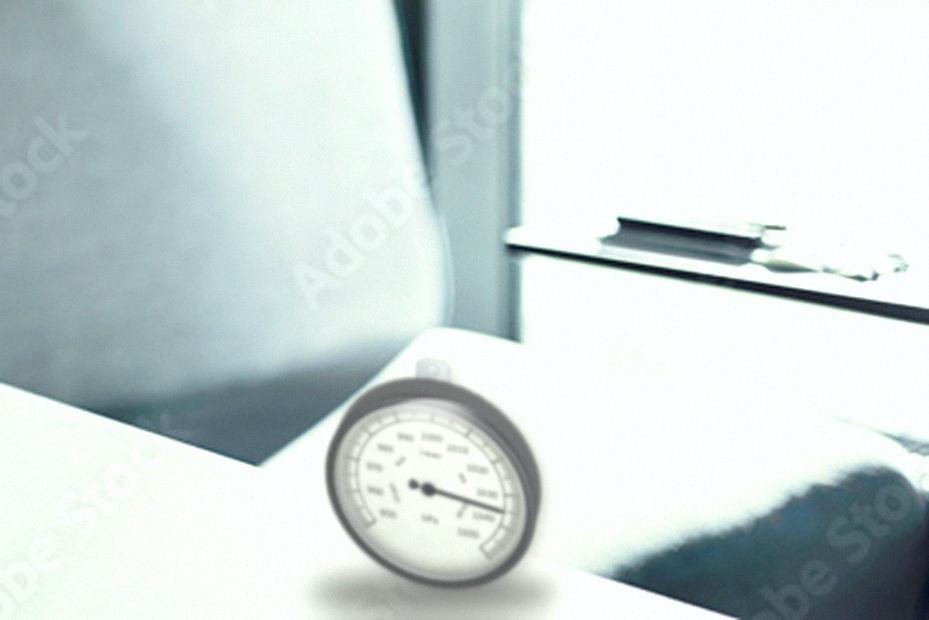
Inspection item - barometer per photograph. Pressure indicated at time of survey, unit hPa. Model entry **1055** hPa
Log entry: **1035** hPa
